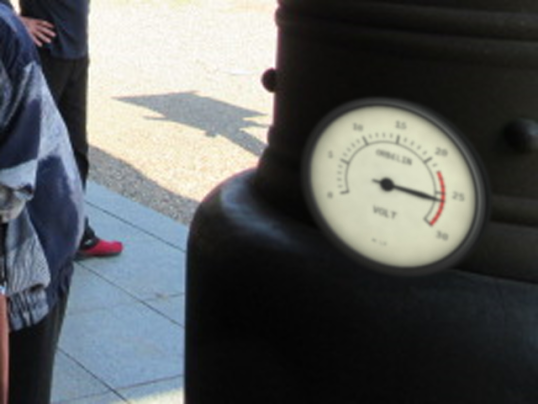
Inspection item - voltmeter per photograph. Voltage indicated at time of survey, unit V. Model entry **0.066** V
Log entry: **26** V
